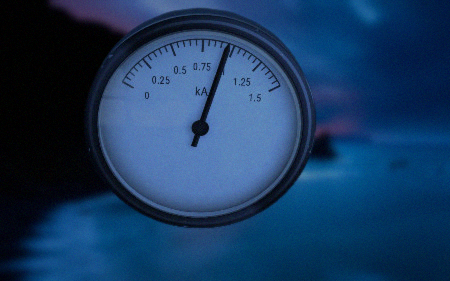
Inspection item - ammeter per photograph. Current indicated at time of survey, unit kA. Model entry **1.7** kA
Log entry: **0.95** kA
